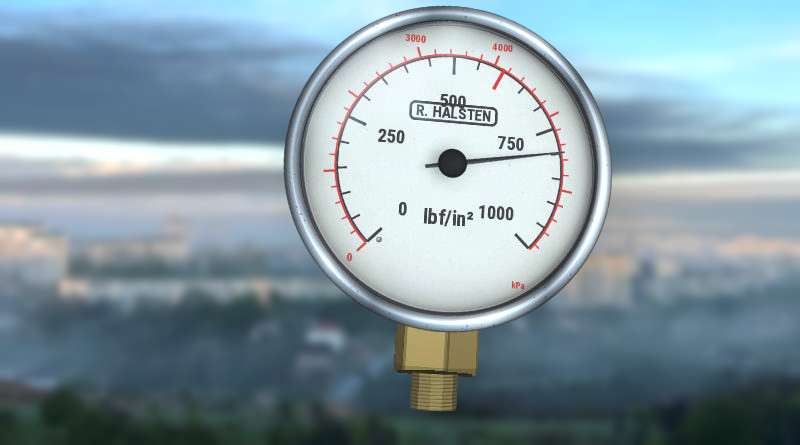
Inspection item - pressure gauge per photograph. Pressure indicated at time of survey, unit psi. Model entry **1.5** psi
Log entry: **800** psi
